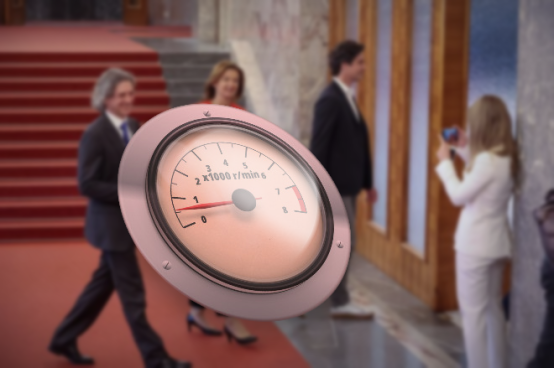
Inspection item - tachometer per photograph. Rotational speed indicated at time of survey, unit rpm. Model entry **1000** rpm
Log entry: **500** rpm
